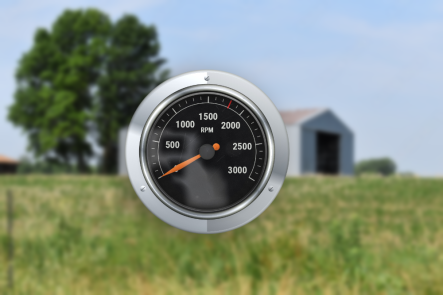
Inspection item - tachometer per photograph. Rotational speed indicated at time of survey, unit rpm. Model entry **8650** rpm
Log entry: **0** rpm
